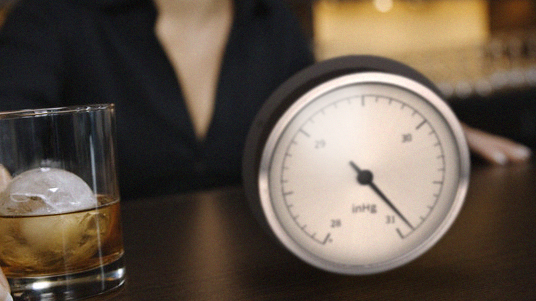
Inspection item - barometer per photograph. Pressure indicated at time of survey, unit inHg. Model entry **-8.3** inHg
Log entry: **30.9** inHg
